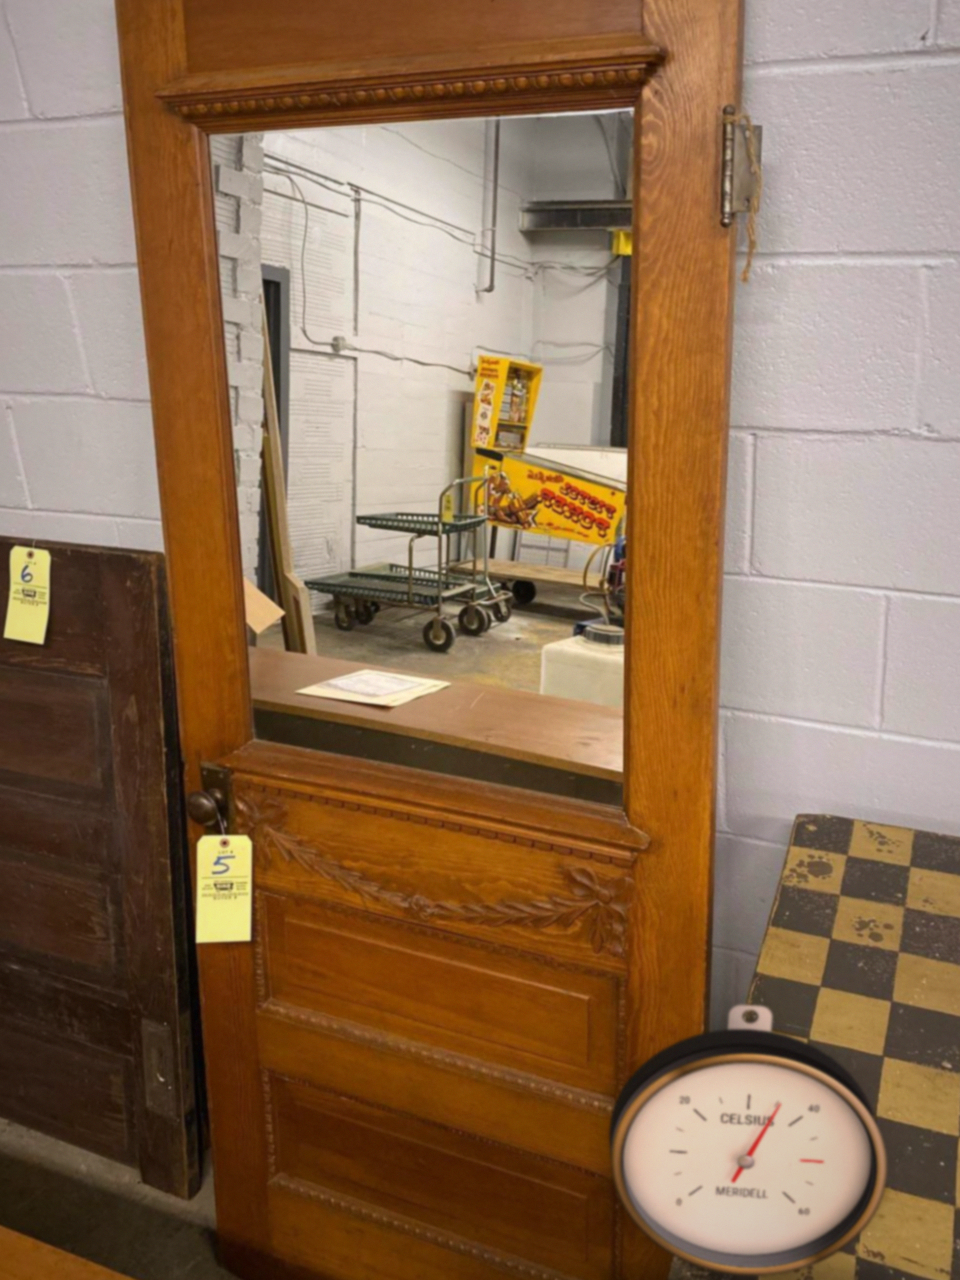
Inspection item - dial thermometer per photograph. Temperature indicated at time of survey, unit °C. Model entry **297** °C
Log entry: **35** °C
